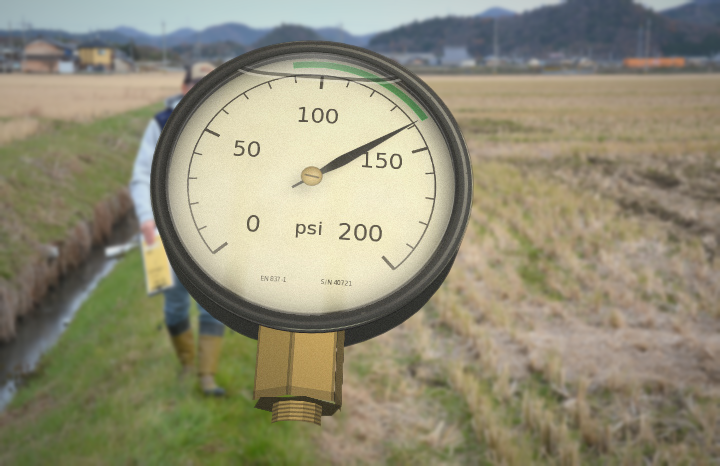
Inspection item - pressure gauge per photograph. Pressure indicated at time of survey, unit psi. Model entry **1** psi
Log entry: **140** psi
